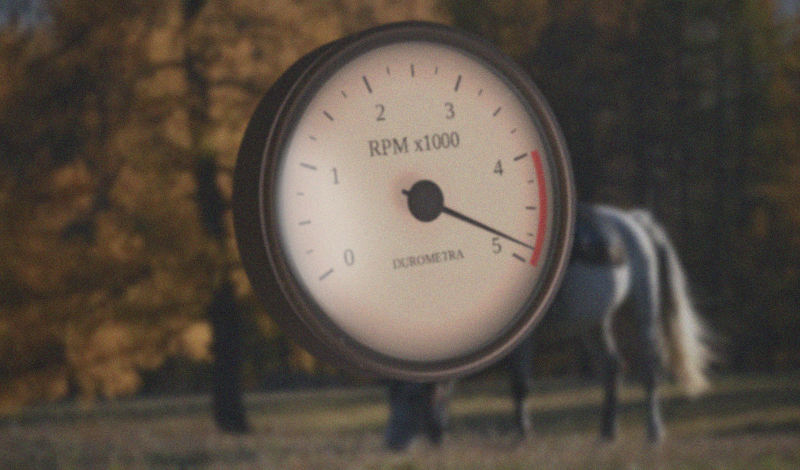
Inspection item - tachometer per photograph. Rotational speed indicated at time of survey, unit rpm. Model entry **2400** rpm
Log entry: **4875** rpm
